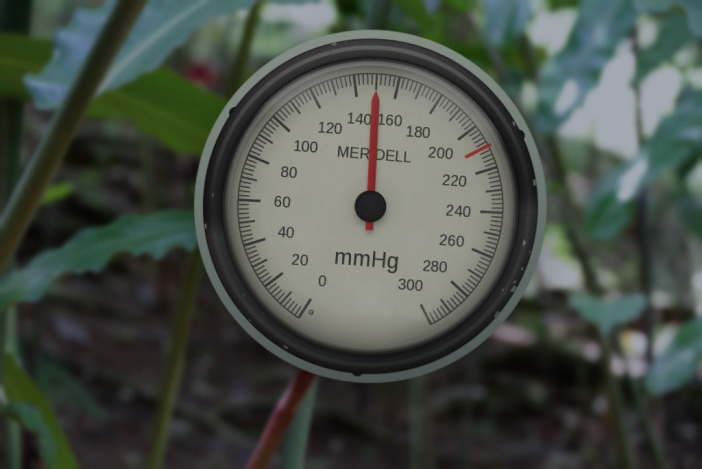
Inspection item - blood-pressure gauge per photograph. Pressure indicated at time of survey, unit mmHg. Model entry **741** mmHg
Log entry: **150** mmHg
